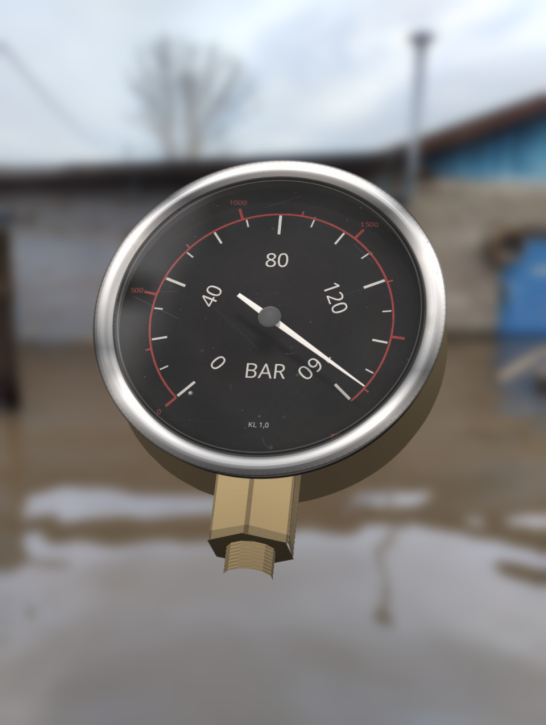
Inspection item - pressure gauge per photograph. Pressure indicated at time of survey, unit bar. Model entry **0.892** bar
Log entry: **155** bar
